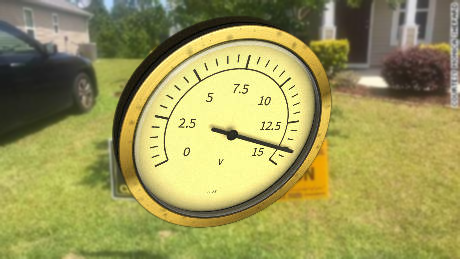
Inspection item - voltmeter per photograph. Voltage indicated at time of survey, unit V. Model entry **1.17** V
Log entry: **14** V
